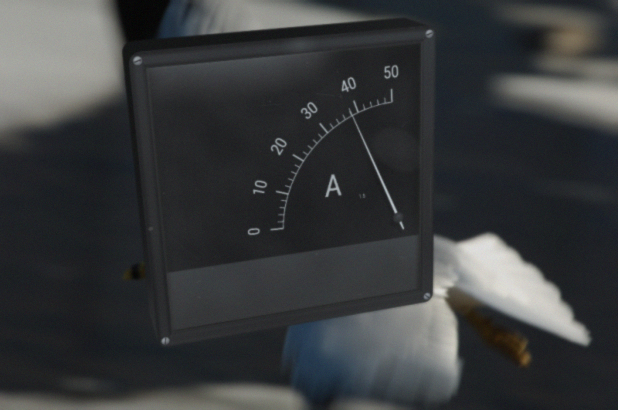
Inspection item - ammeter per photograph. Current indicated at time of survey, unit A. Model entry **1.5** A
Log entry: **38** A
